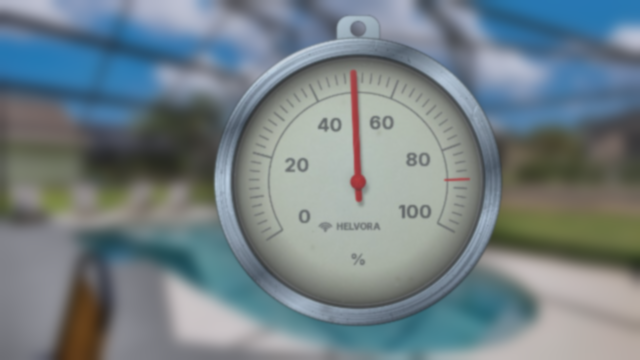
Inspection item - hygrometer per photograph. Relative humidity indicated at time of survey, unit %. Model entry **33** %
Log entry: **50** %
